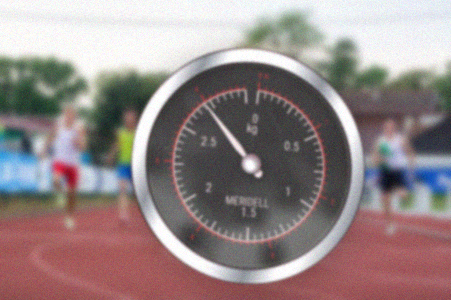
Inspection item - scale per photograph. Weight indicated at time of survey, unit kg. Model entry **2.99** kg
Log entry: **2.7** kg
